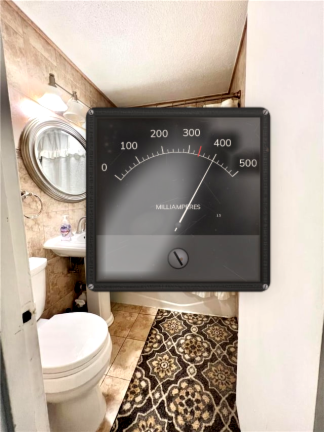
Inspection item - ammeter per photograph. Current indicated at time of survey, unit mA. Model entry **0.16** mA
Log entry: **400** mA
